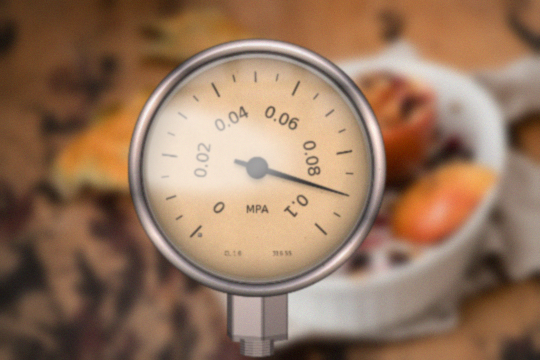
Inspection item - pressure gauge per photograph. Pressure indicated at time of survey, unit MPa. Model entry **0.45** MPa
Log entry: **0.09** MPa
